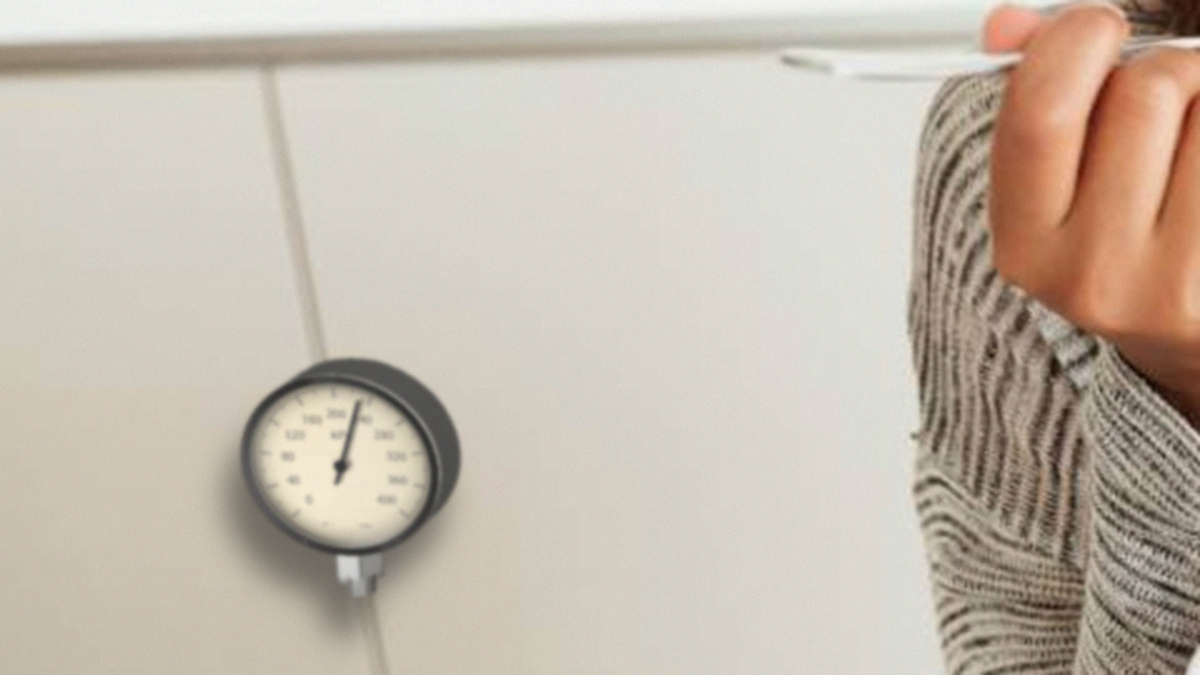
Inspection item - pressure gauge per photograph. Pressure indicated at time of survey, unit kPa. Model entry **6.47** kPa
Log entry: **230** kPa
